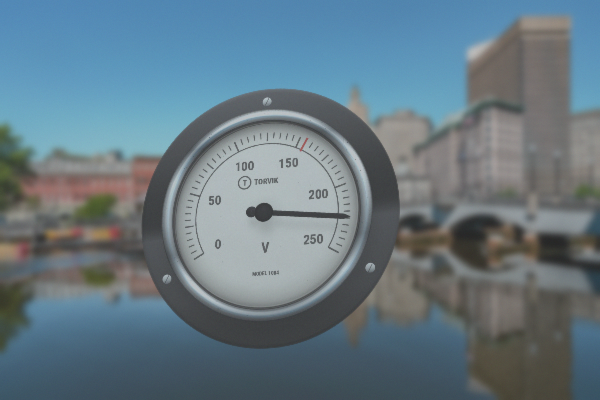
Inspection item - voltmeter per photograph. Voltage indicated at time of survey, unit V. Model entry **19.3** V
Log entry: **225** V
